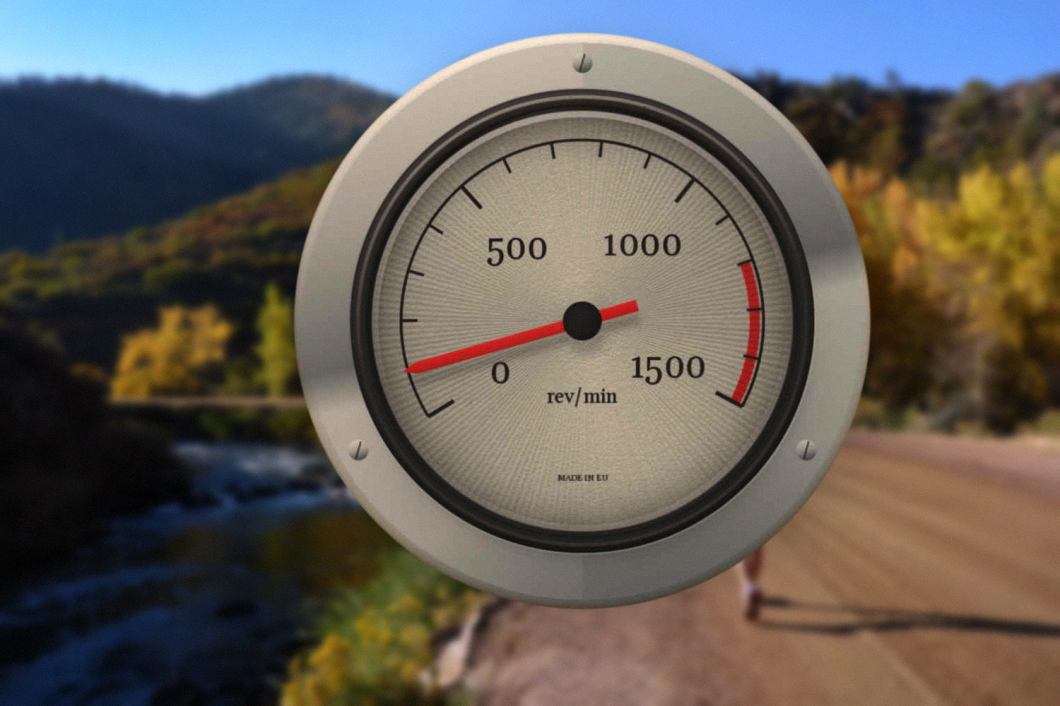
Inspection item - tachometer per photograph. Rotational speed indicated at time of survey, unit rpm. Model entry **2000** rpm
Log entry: **100** rpm
